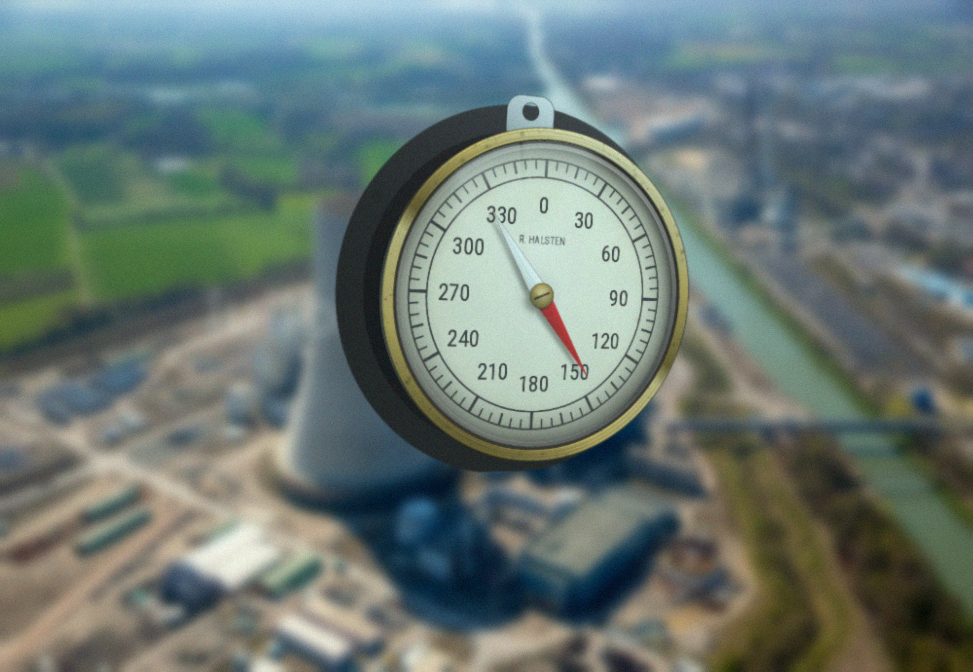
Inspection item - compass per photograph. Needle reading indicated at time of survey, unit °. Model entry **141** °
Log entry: **145** °
